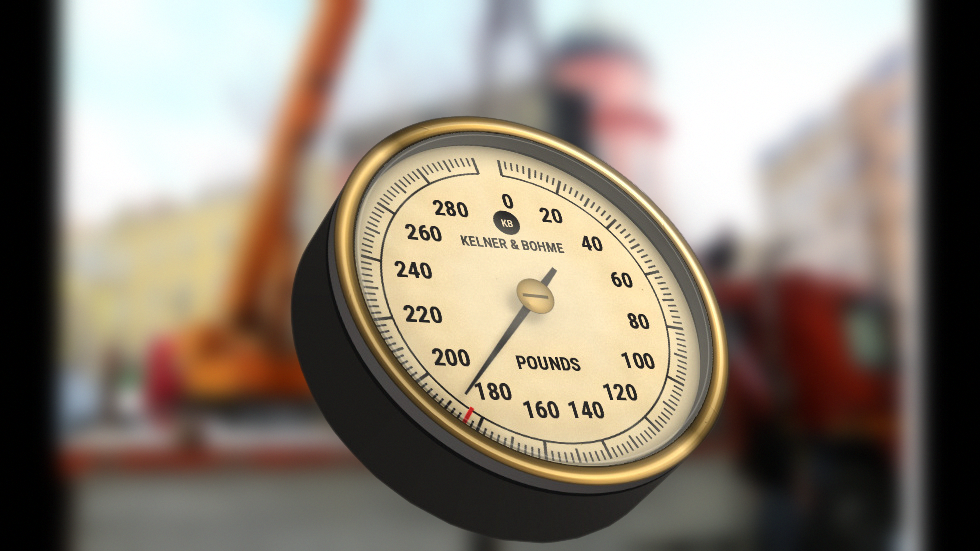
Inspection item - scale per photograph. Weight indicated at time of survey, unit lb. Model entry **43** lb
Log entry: **188** lb
